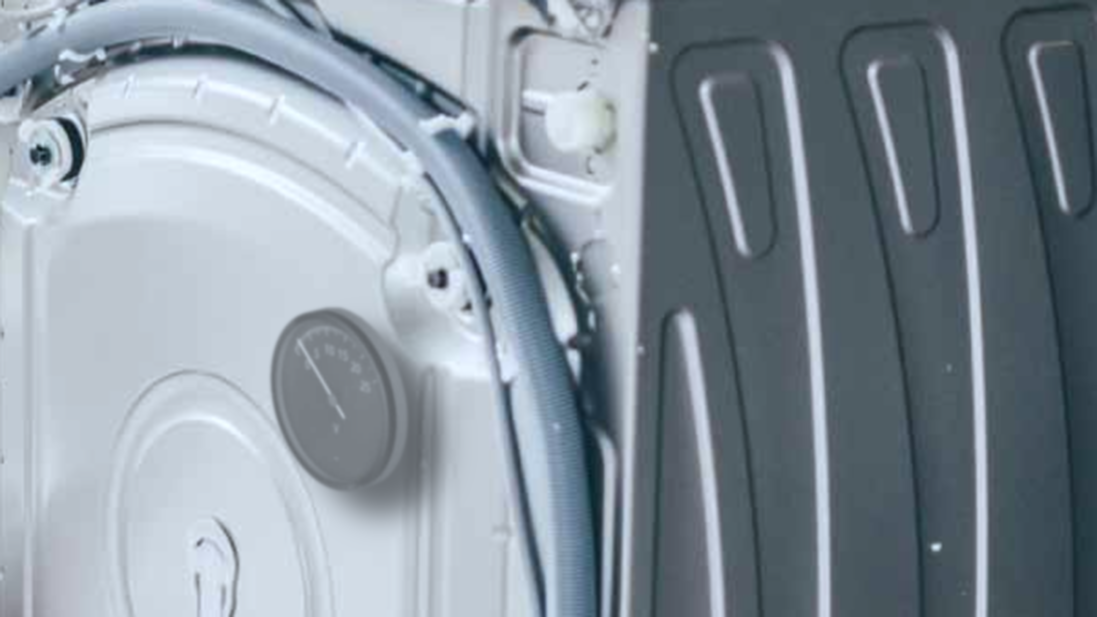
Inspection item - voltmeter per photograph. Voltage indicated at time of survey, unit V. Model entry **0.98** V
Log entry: **2.5** V
